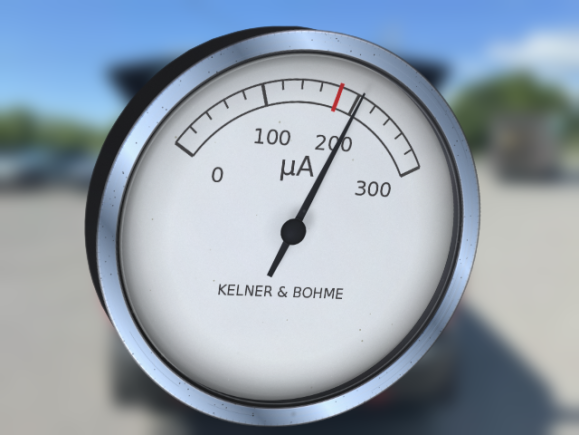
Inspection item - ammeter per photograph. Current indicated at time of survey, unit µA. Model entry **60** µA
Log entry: **200** µA
